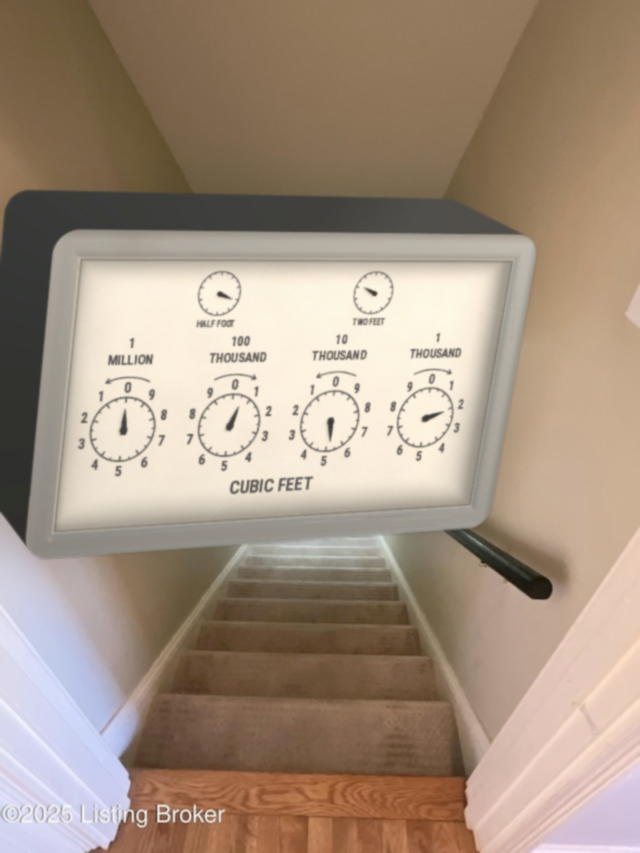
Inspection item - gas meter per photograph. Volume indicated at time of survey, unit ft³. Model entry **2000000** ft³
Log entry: **5200** ft³
